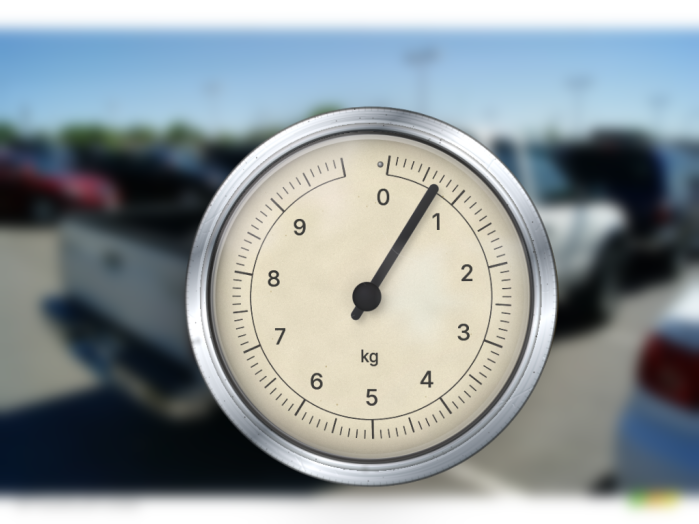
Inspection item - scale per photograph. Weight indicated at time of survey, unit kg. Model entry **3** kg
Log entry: **0.7** kg
